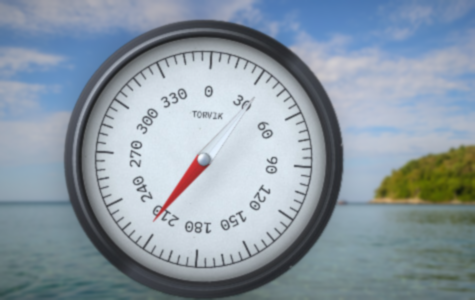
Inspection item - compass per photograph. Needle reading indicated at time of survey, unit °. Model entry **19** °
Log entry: **215** °
